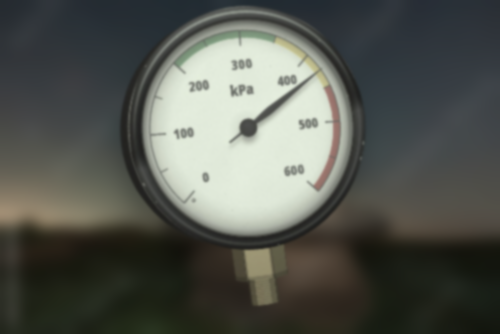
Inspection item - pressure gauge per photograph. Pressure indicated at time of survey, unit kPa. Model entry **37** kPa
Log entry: **425** kPa
